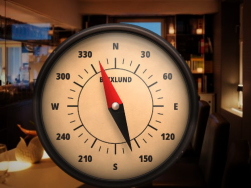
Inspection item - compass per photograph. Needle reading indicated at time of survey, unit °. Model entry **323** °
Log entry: **340** °
